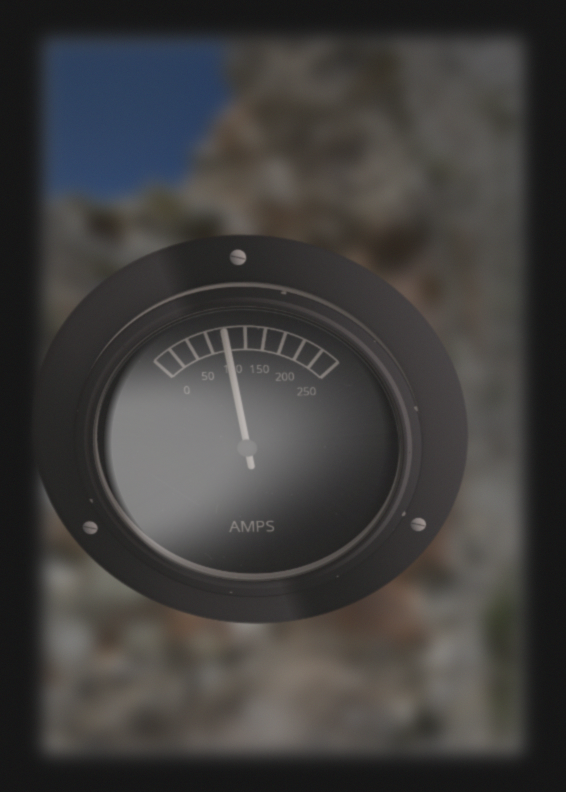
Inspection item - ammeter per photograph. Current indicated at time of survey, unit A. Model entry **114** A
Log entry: **100** A
